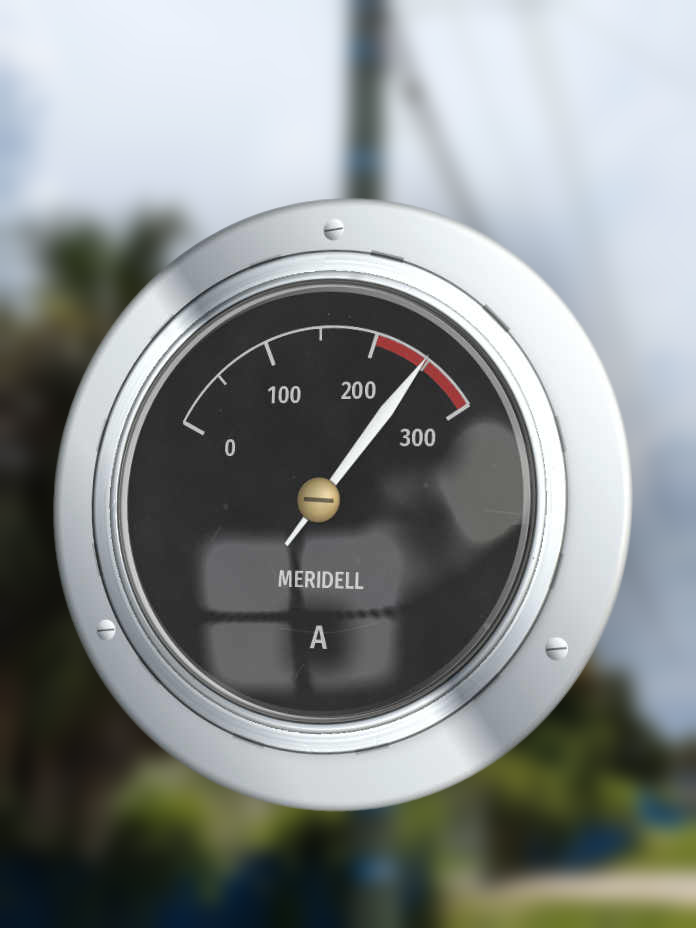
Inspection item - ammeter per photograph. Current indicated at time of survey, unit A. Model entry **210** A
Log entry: **250** A
